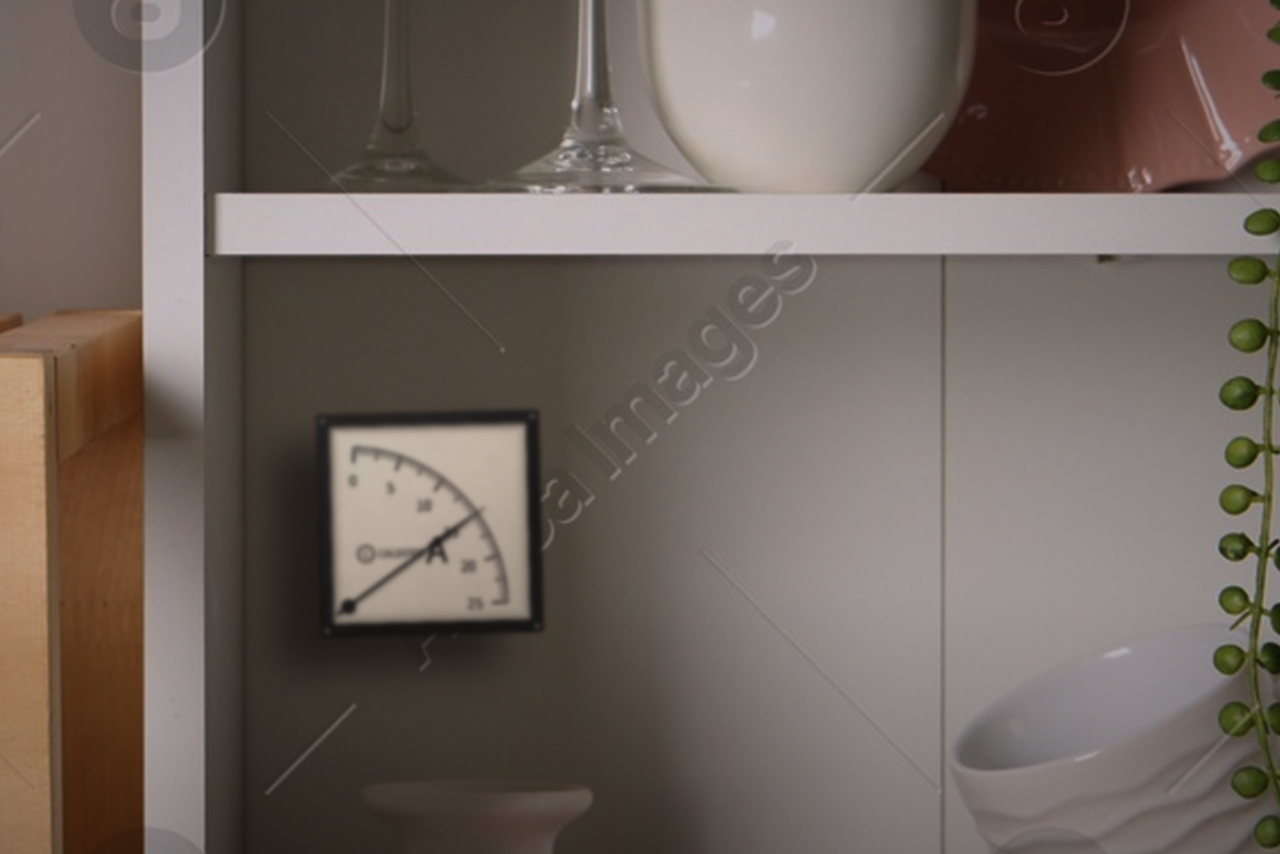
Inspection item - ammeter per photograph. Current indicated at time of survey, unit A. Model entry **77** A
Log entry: **15** A
